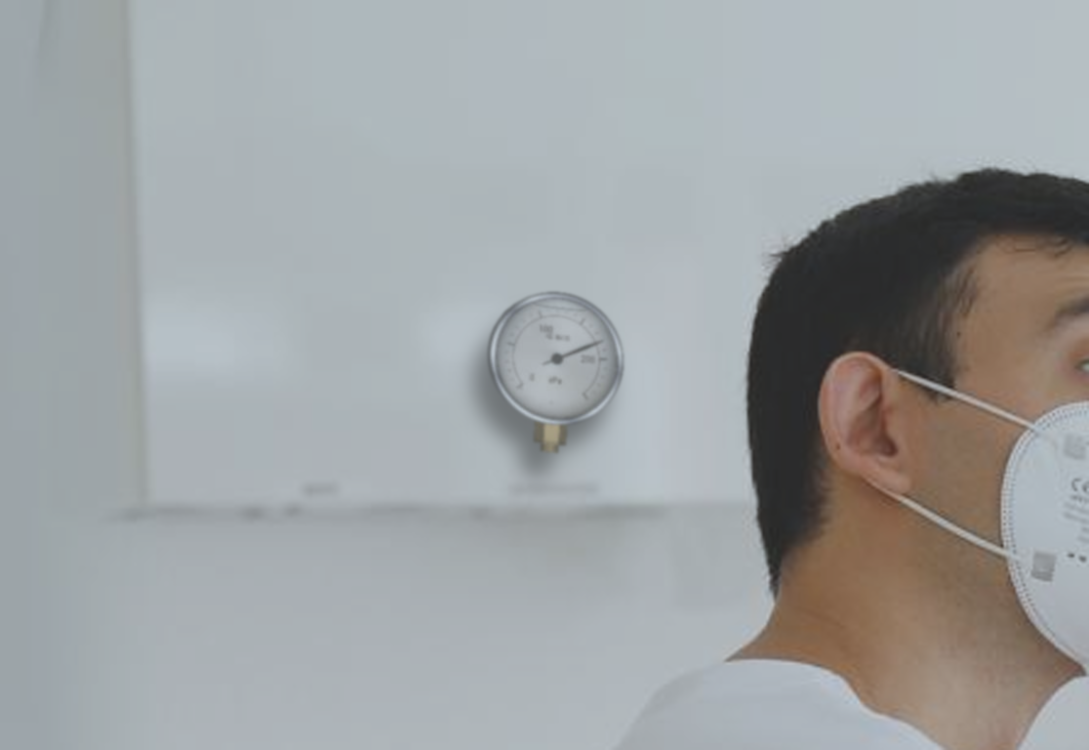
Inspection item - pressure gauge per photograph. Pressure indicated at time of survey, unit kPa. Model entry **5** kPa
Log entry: **180** kPa
